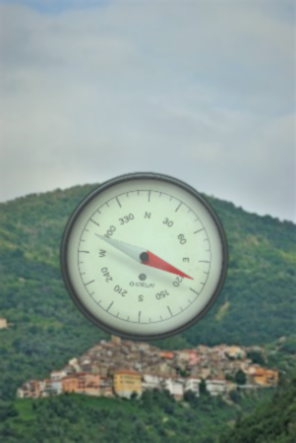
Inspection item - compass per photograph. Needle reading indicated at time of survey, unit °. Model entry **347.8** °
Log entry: **110** °
